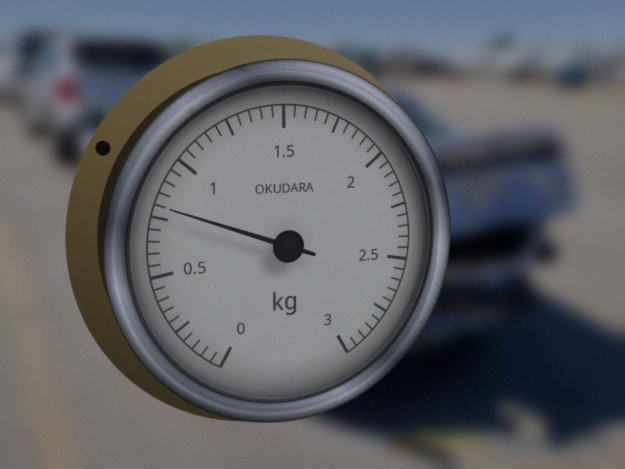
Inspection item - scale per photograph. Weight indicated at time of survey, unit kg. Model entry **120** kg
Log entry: **0.8** kg
